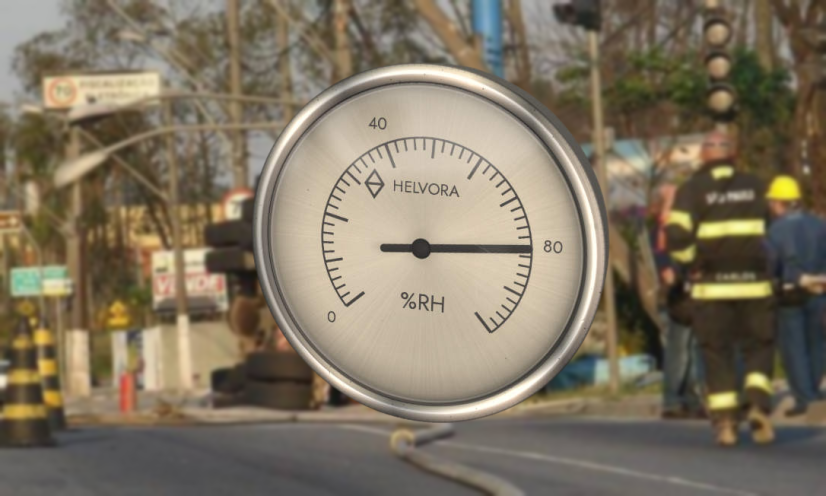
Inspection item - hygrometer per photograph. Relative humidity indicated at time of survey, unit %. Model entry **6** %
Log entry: **80** %
